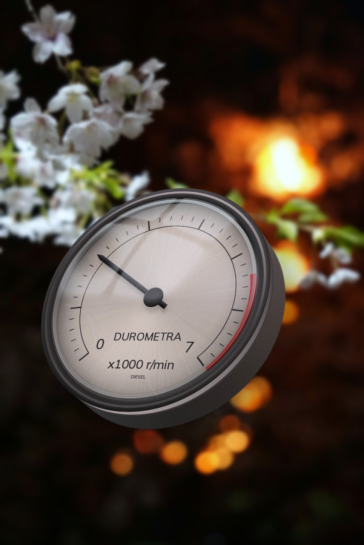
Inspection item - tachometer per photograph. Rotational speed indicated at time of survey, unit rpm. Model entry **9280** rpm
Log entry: **2000** rpm
